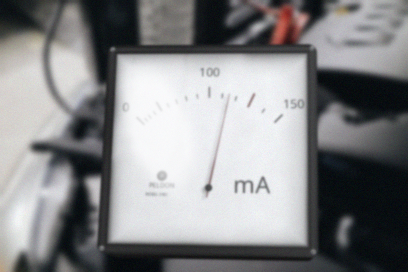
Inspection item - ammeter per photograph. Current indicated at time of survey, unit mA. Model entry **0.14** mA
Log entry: **115** mA
